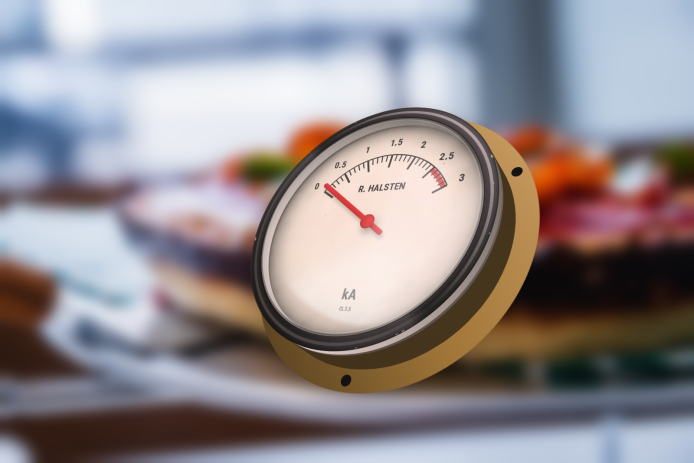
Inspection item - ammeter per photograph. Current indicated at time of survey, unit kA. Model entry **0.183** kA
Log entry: **0.1** kA
